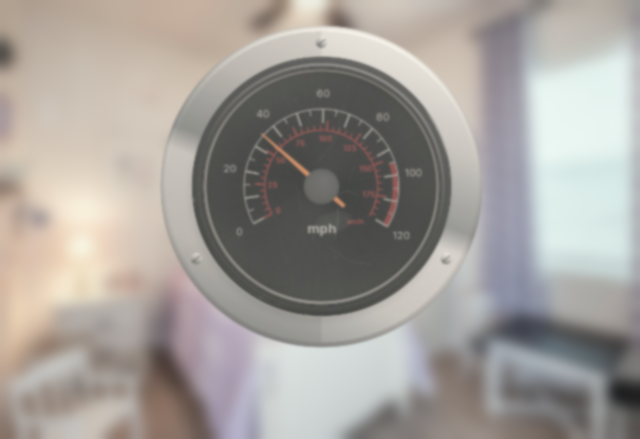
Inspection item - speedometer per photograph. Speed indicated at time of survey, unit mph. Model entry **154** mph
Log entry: **35** mph
